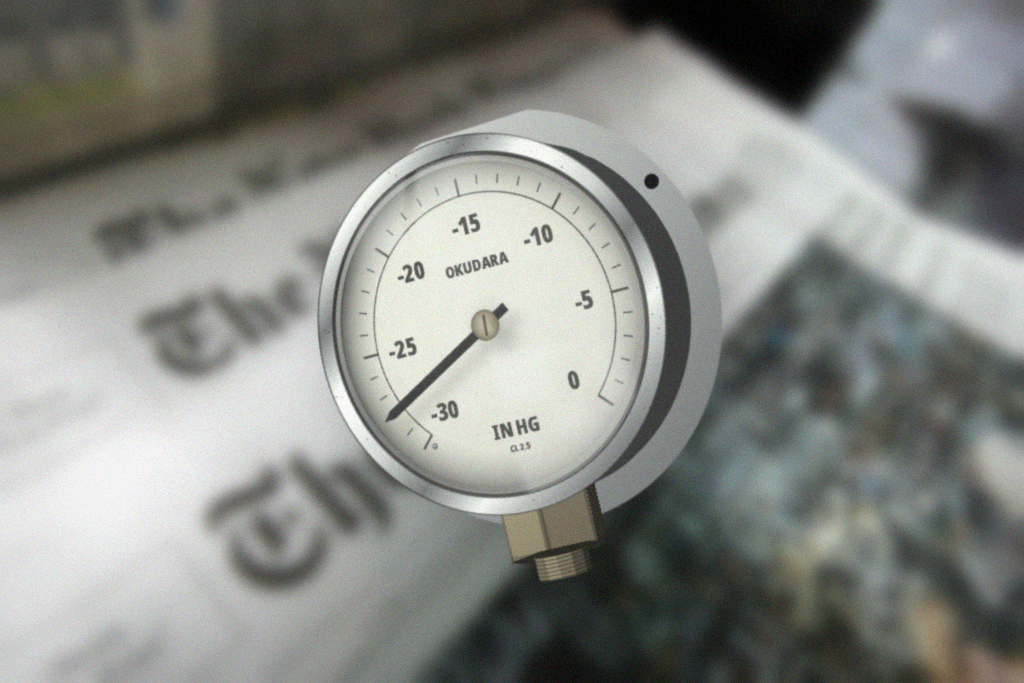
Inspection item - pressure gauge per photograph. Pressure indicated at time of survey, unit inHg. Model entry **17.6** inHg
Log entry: **-28** inHg
